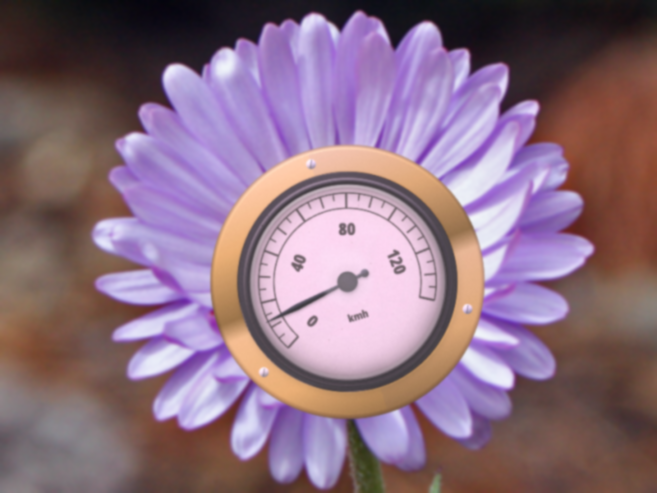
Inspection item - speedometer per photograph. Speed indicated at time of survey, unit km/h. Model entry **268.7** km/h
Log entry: **12.5** km/h
